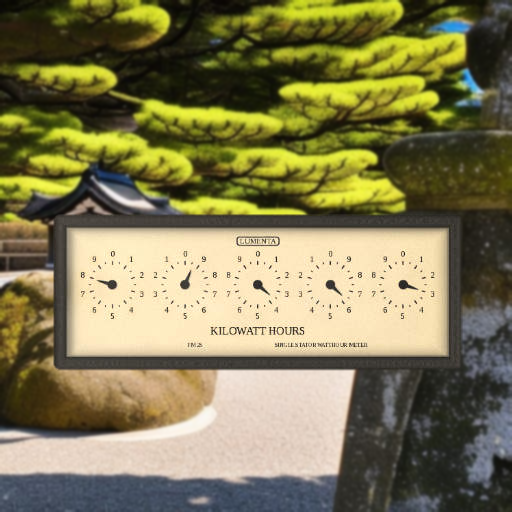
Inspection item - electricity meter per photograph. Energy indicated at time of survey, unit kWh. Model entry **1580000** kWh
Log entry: **79363** kWh
